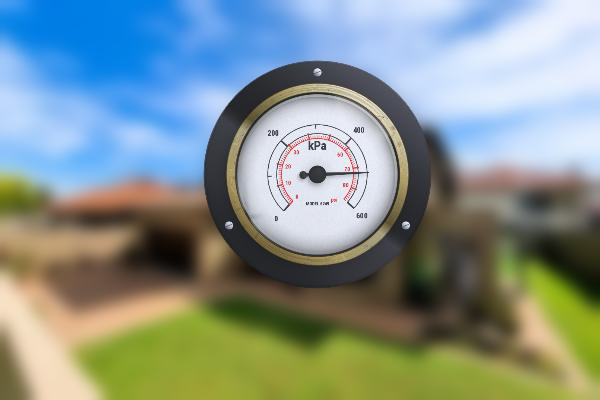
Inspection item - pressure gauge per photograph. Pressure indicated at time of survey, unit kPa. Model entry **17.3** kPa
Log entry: **500** kPa
